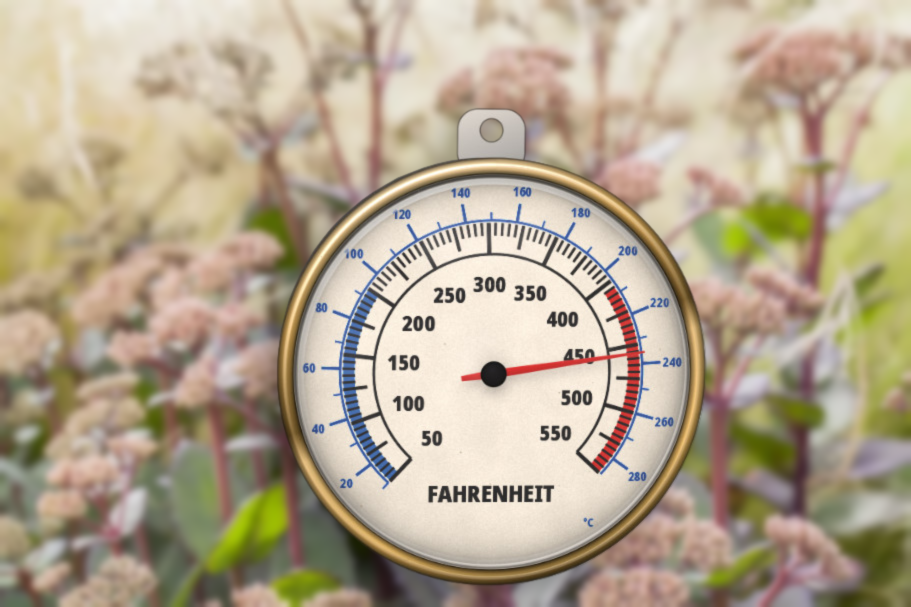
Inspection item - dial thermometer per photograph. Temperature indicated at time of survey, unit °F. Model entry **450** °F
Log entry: **455** °F
